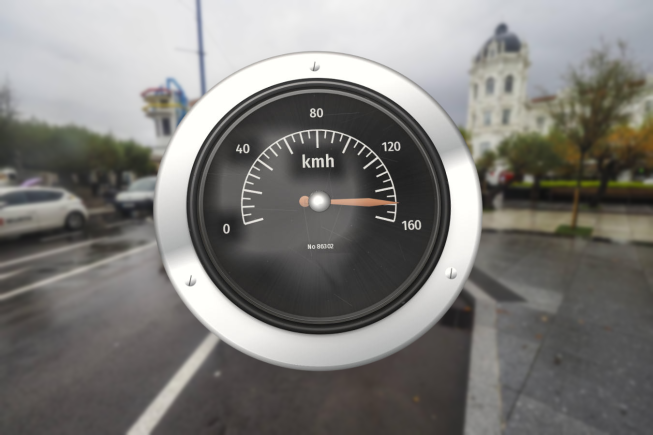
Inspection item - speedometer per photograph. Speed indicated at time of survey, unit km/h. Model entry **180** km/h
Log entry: **150** km/h
